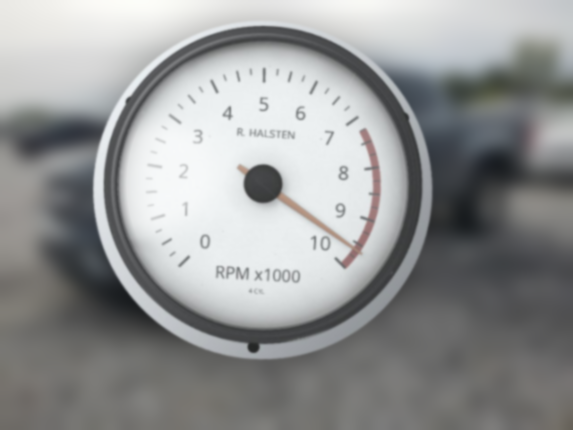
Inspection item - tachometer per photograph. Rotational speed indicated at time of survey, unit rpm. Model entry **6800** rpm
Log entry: **9625** rpm
